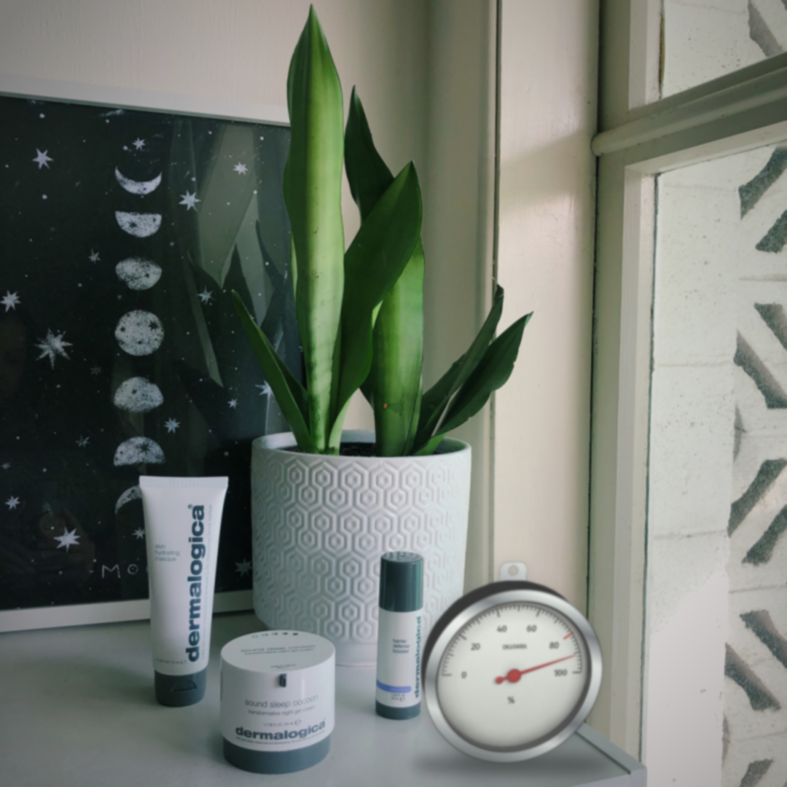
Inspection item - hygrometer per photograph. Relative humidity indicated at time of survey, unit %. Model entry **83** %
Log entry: **90** %
